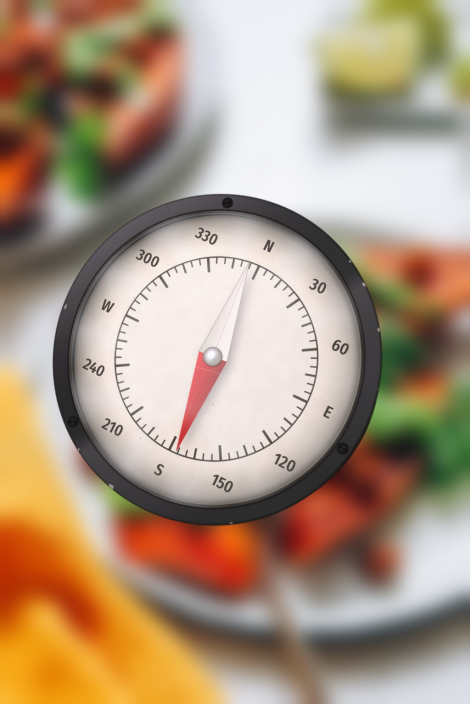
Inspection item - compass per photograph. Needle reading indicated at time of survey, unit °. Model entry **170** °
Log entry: **175** °
